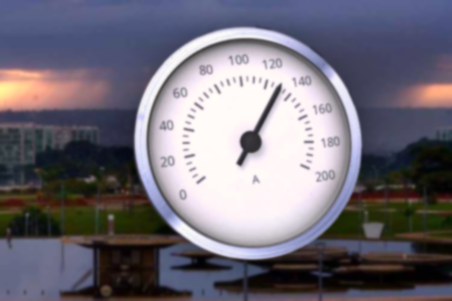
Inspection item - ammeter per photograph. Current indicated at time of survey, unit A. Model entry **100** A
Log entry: **130** A
